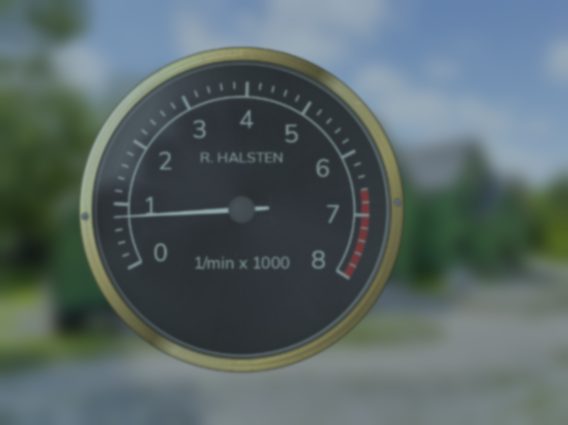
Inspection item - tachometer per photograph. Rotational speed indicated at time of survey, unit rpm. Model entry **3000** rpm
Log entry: **800** rpm
